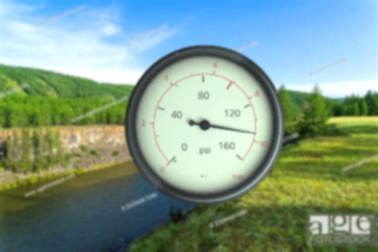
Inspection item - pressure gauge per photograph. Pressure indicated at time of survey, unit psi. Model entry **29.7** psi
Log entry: **140** psi
